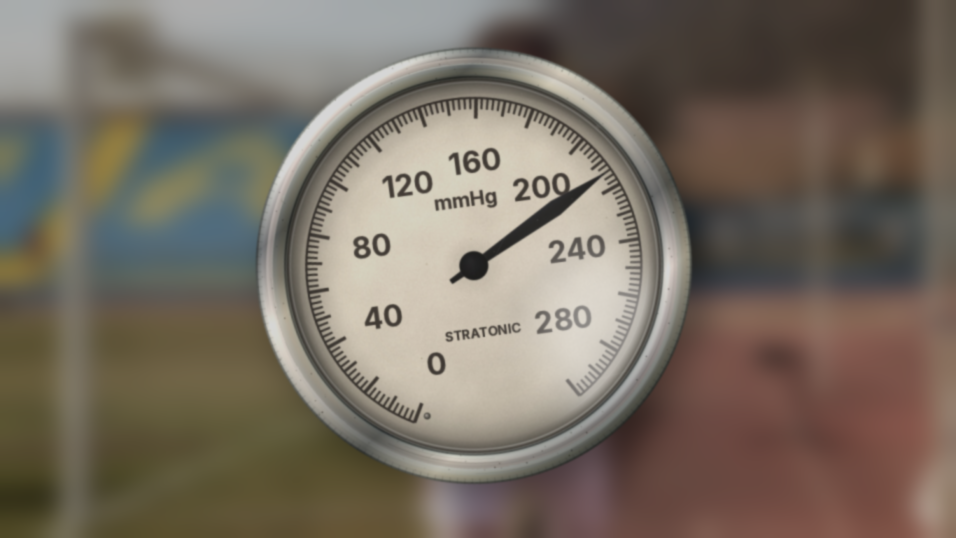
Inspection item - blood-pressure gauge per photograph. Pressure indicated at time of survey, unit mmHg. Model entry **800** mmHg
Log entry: **214** mmHg
